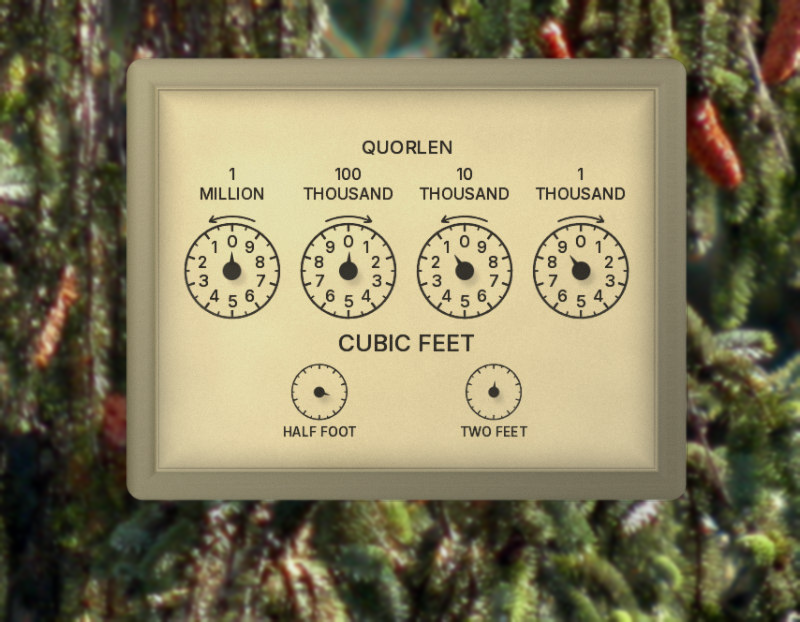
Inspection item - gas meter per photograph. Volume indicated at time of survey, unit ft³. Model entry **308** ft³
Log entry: **900** ft³
